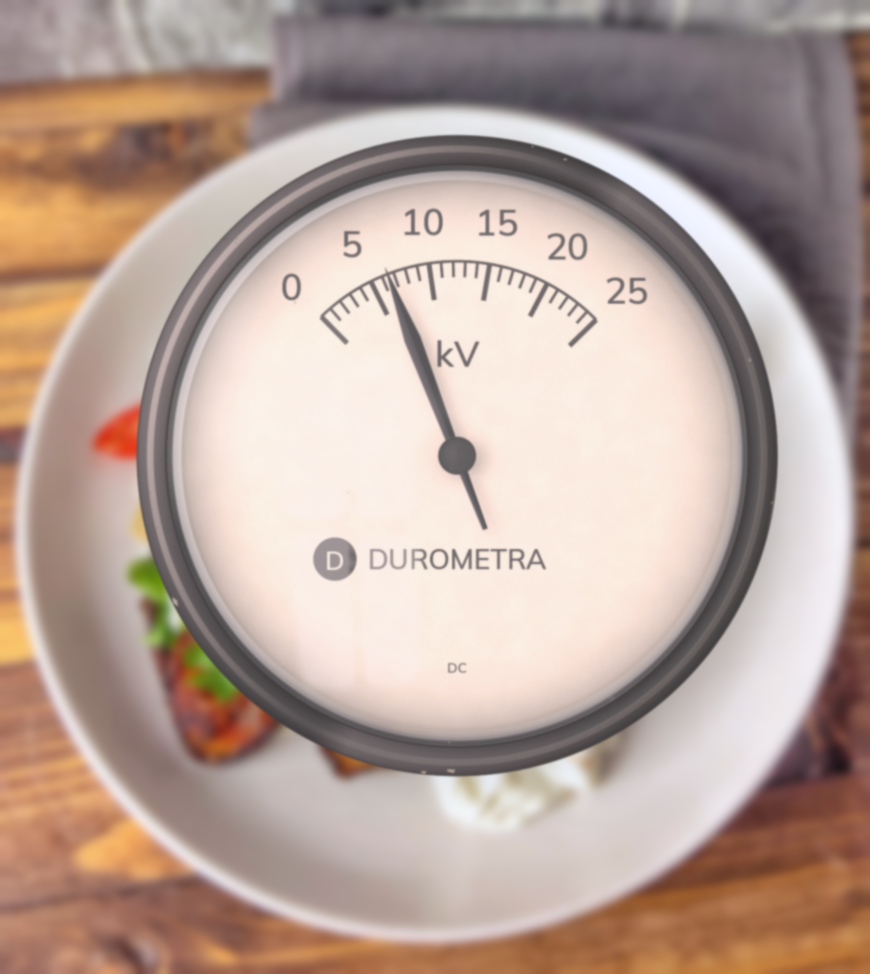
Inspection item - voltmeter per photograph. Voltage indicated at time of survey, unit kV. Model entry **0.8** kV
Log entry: **6.5** kV
